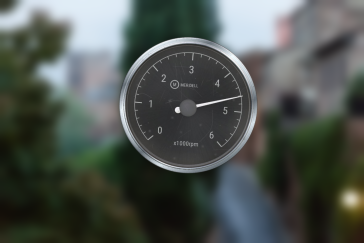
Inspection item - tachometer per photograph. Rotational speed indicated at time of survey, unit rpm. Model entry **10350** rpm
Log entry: **4600** rpm
